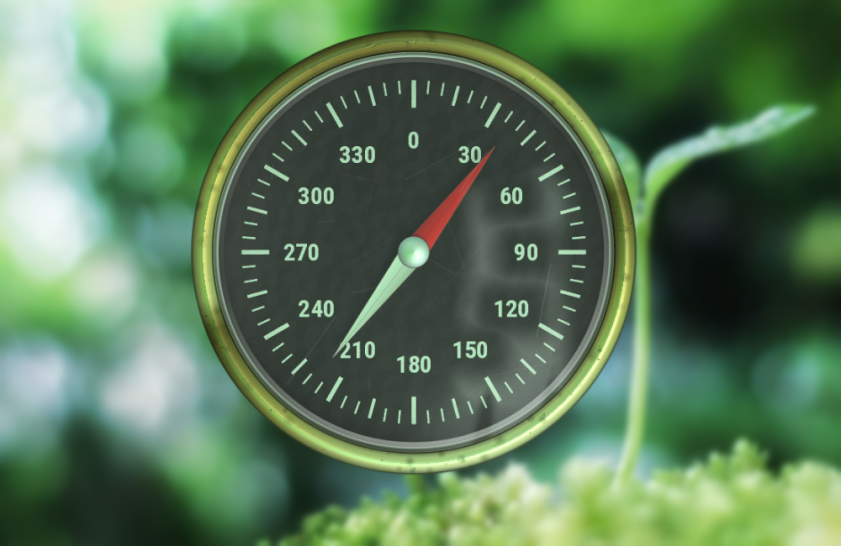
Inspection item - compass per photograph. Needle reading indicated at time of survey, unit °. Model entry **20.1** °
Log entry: **37.5** °
